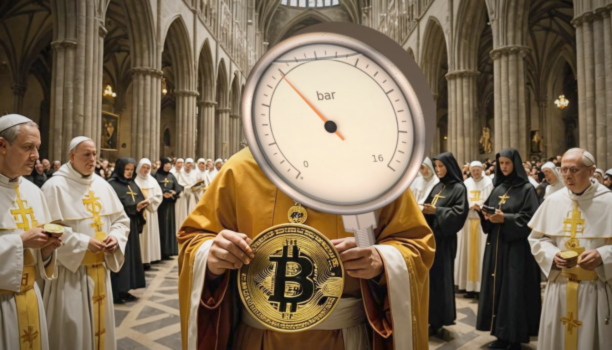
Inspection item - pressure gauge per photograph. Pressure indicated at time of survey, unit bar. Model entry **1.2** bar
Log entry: **6** bar
